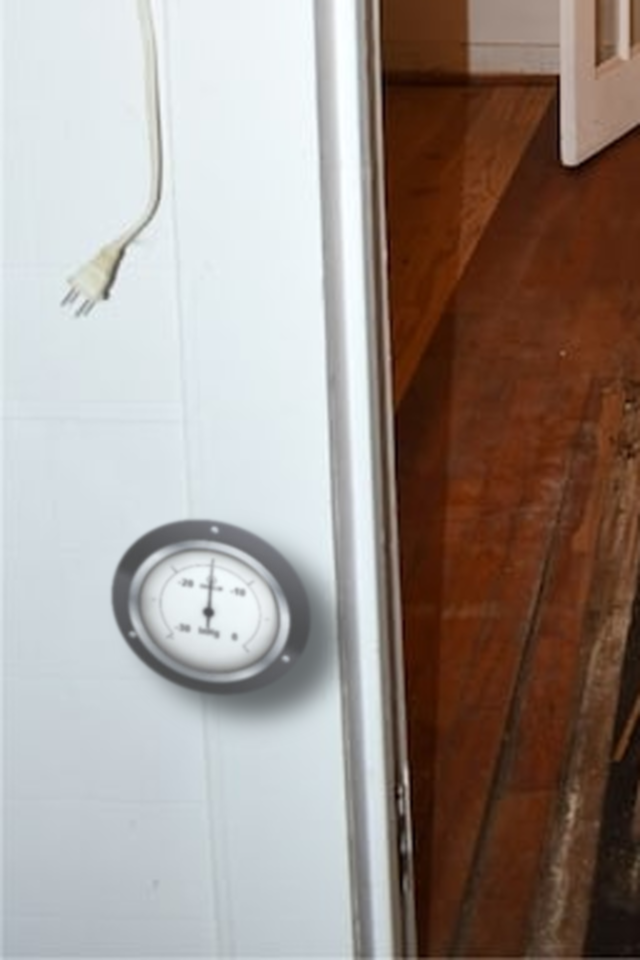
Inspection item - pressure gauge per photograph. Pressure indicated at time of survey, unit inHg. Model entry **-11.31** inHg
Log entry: **-15** inHg
